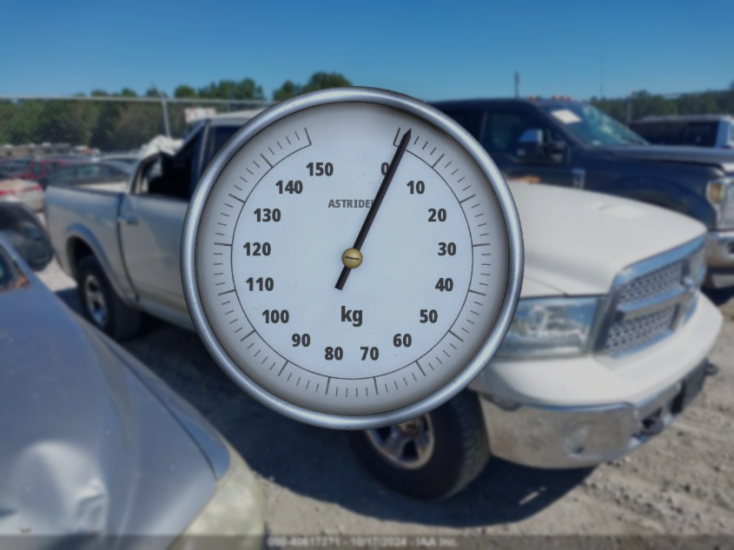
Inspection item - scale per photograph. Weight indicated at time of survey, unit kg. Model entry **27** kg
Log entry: **2** kg
